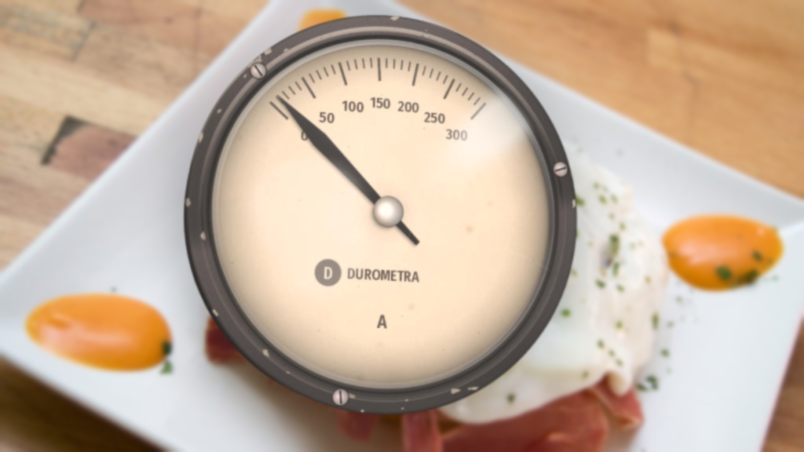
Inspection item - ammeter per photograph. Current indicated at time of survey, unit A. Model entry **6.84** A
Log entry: **10** A
